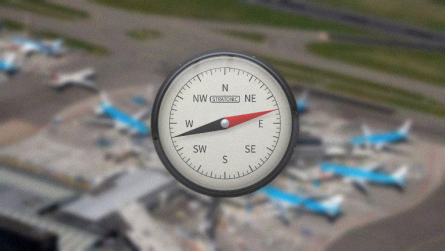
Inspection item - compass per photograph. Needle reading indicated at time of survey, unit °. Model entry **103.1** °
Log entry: **75** °
